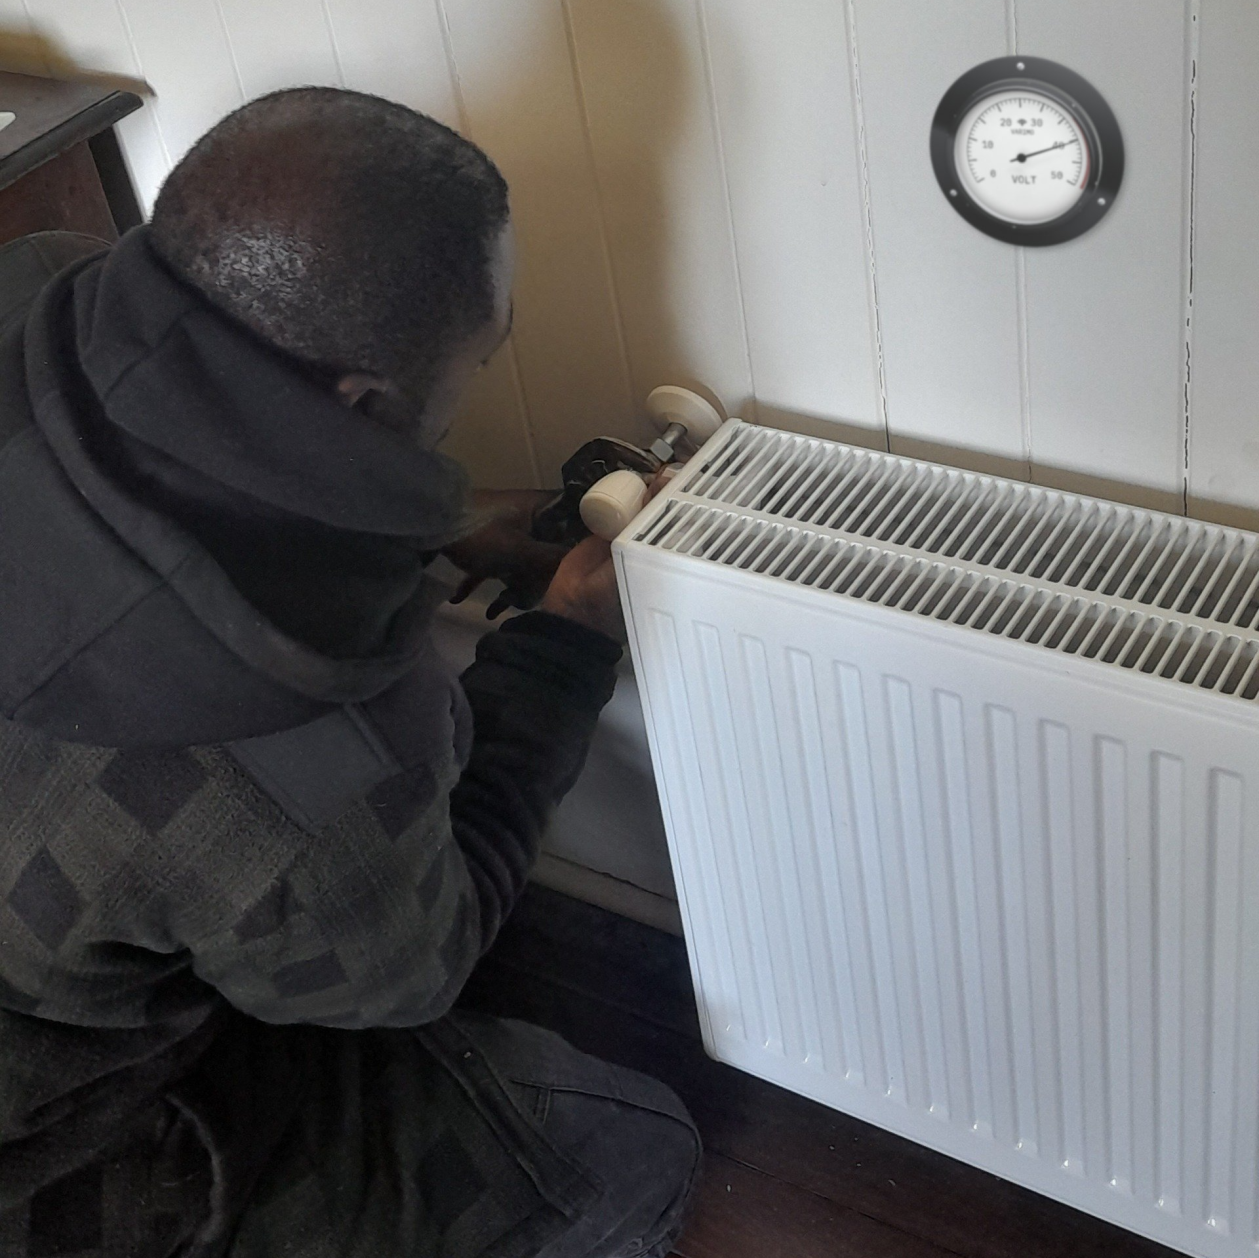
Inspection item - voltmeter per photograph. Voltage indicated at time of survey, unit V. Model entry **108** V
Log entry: **40** V
